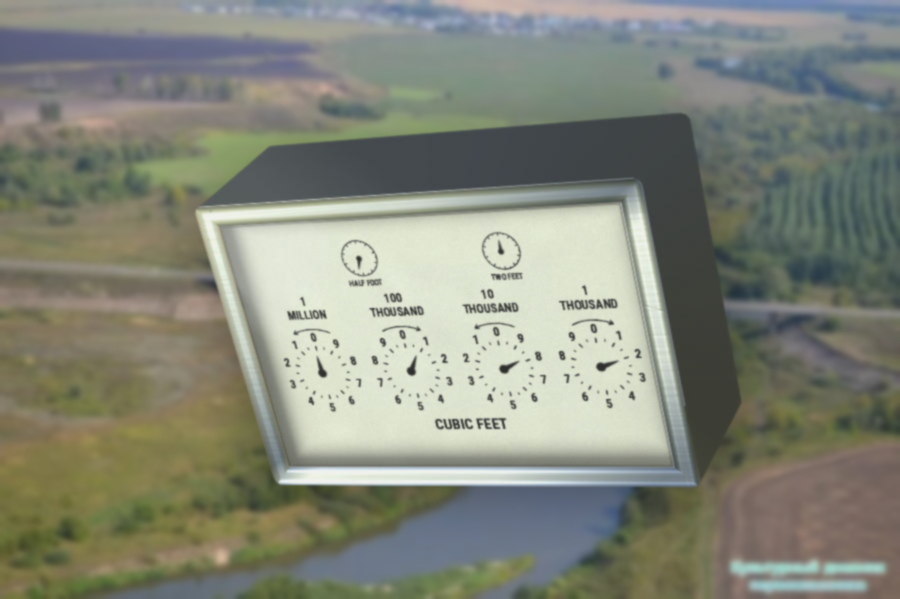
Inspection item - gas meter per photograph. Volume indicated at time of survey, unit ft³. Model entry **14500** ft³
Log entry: **8200** ft³
